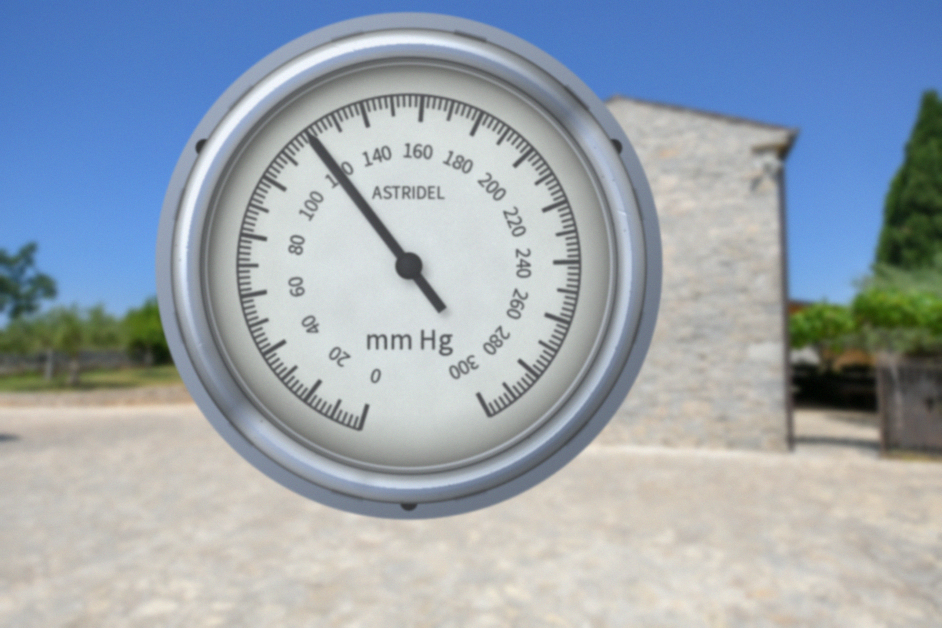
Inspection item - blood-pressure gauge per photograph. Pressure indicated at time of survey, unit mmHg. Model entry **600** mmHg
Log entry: **120** mmHg
